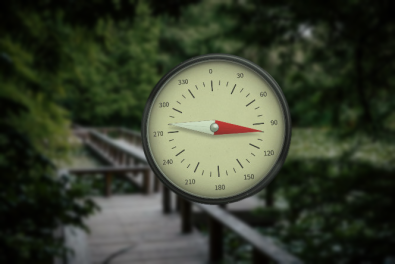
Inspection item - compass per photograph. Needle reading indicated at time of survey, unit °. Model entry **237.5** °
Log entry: **100** °
